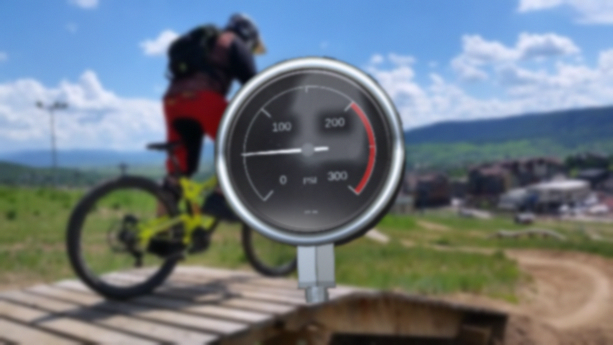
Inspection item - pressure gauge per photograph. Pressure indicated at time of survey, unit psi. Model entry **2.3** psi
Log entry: **50** psi
